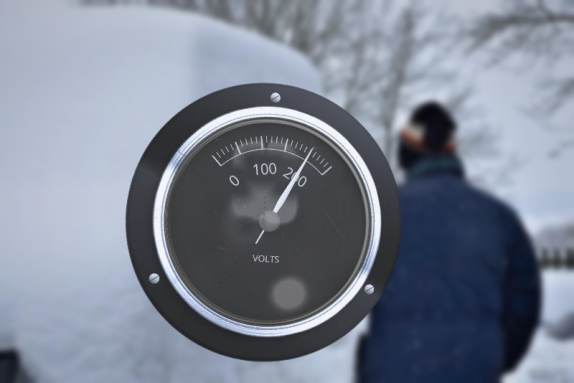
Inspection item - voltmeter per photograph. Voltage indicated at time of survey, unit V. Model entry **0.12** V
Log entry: **200** V
